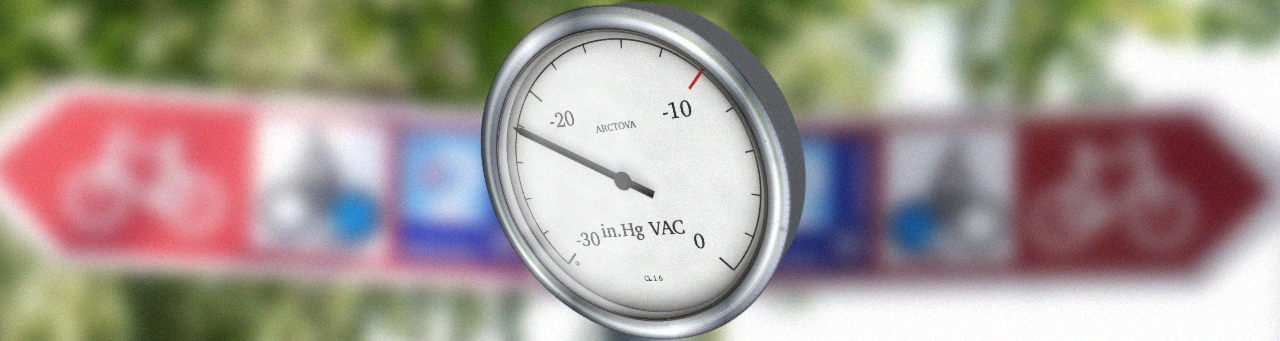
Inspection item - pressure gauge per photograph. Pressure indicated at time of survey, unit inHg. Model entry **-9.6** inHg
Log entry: **-22** inHg
